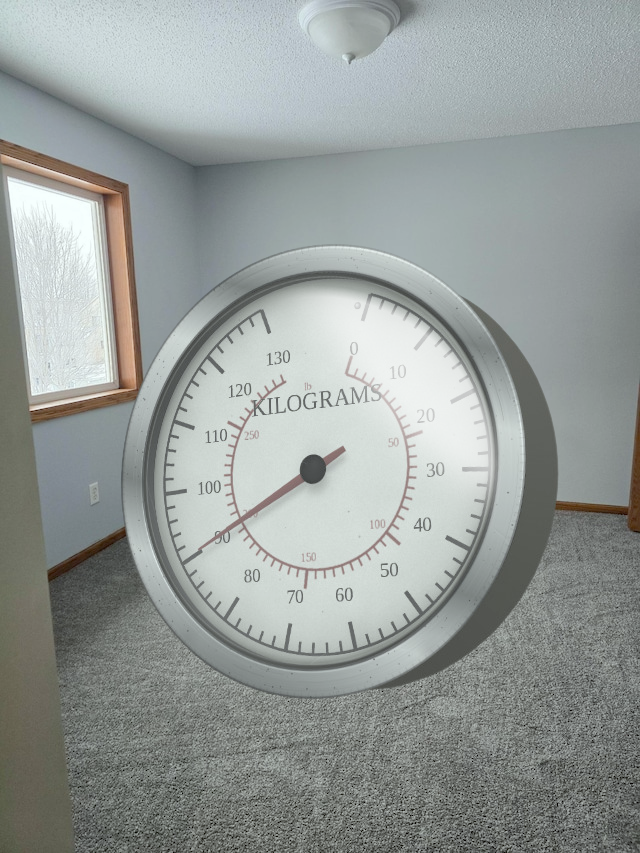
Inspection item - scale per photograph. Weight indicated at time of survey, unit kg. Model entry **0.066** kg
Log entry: **90** kg
